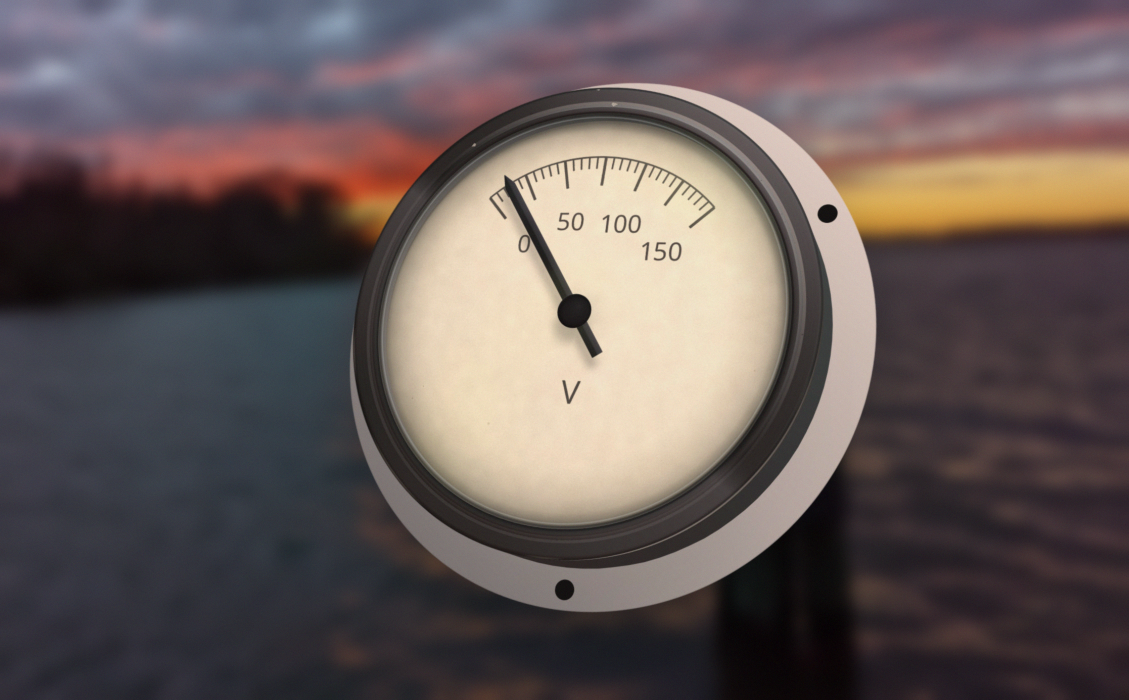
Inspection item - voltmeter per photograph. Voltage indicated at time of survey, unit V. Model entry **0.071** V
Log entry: **15** V
